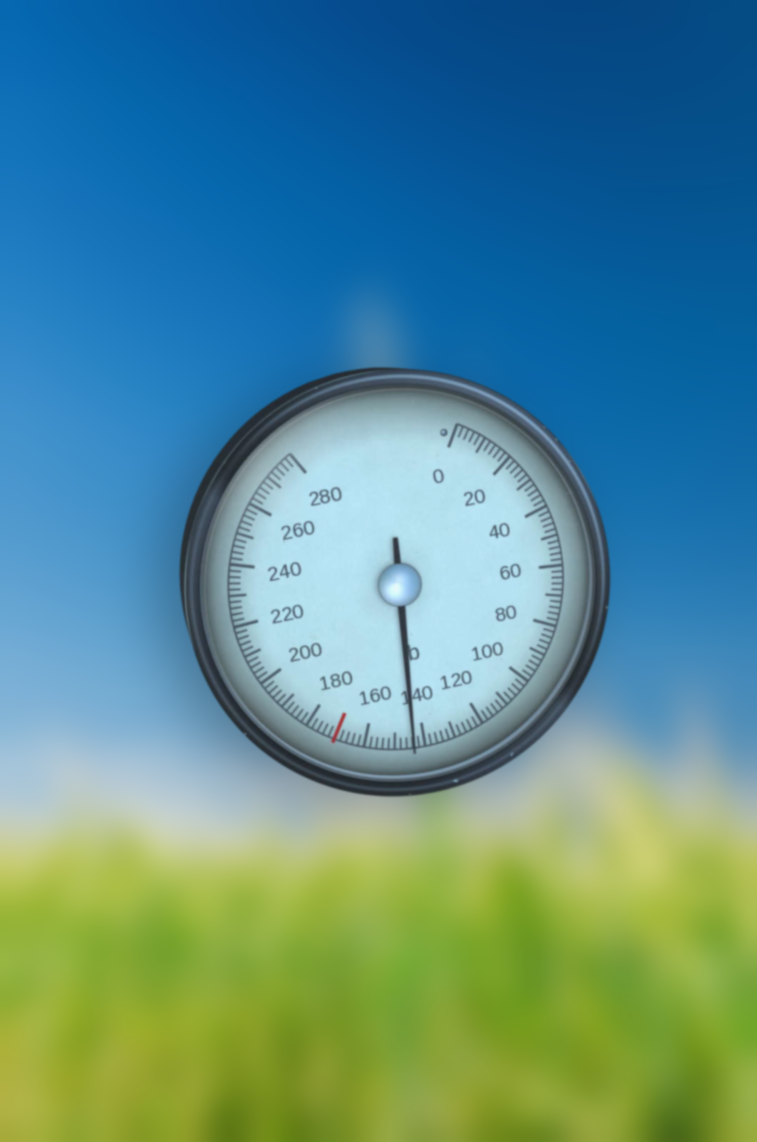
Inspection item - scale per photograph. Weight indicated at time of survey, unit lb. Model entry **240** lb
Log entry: **144** lb
